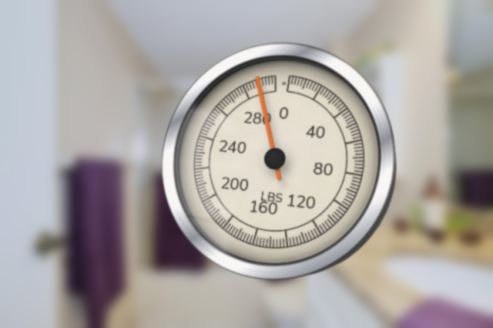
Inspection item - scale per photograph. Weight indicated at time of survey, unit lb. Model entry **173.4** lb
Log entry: **290** lb
